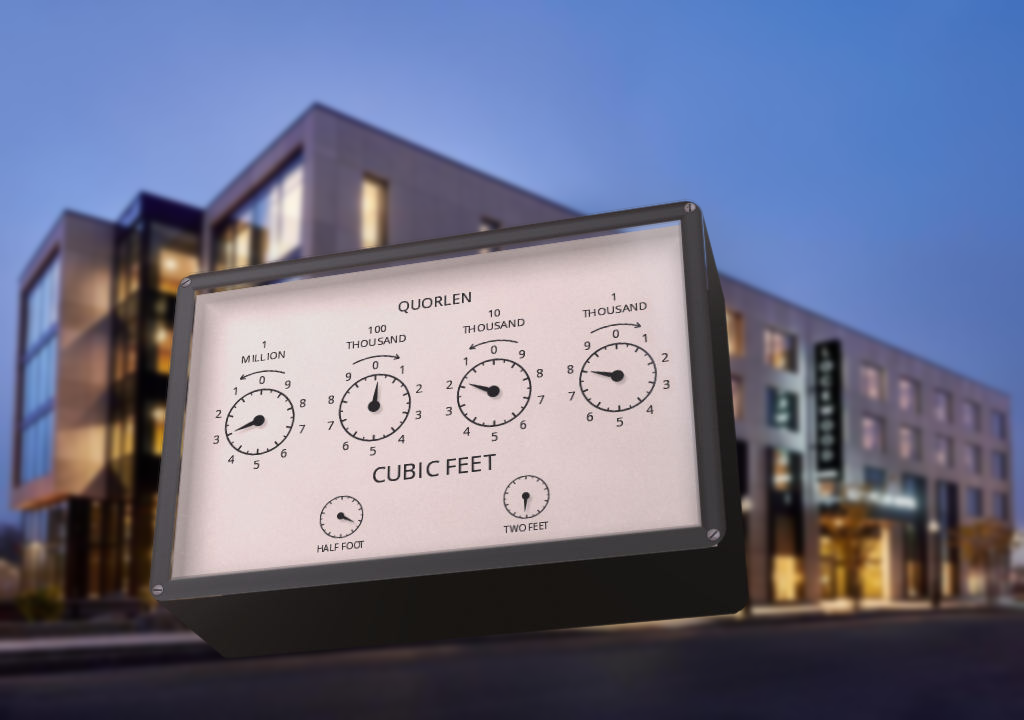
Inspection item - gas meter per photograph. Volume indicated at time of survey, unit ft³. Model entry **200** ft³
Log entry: **301800** ft³
